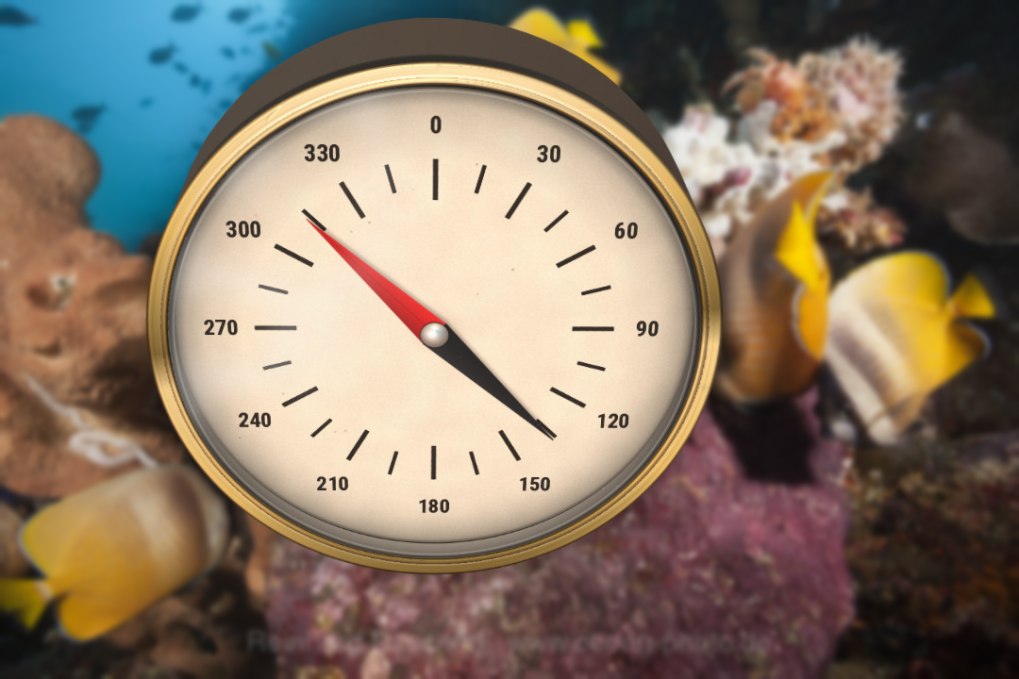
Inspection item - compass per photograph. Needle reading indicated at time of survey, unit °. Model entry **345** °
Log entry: **315** °
